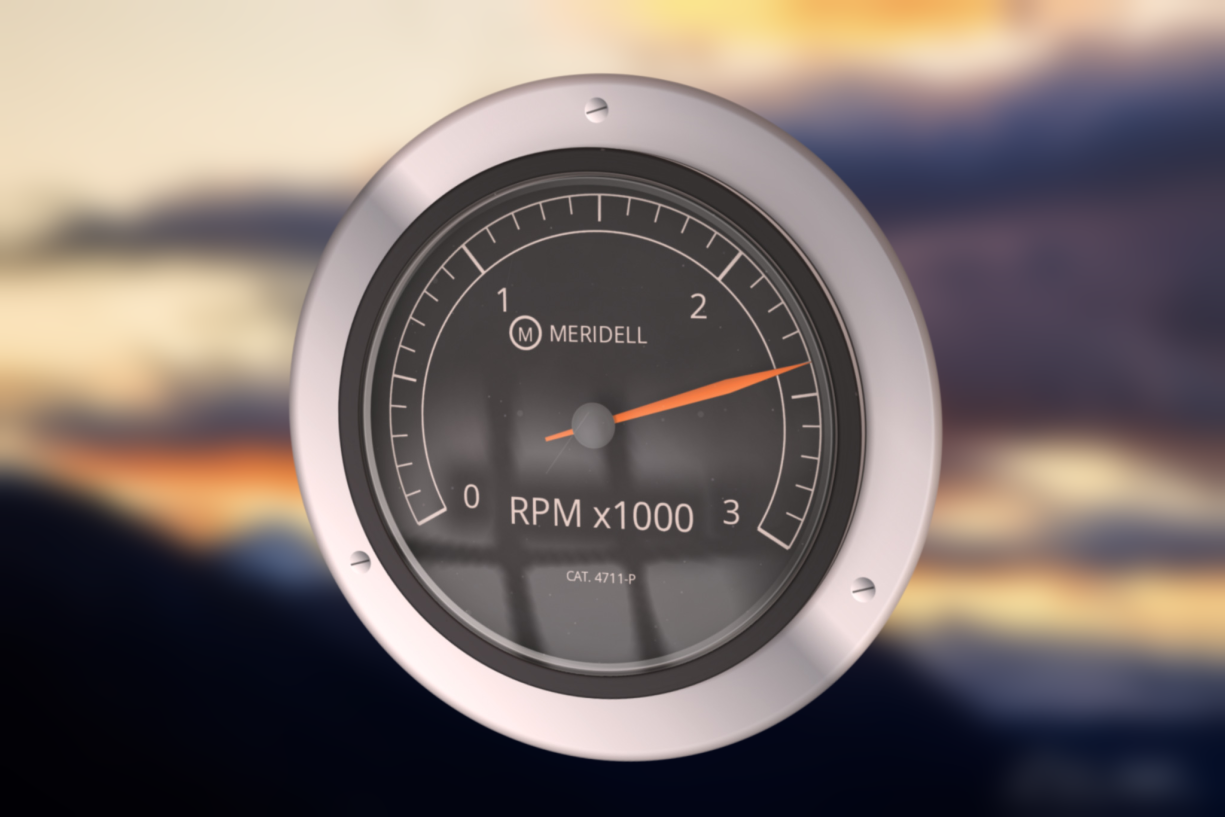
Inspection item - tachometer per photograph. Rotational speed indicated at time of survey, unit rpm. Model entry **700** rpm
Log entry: **2400** rpm
